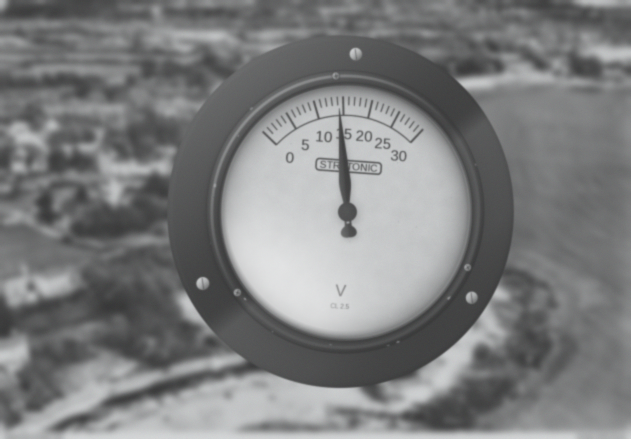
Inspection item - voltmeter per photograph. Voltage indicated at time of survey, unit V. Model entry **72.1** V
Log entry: **14** V
